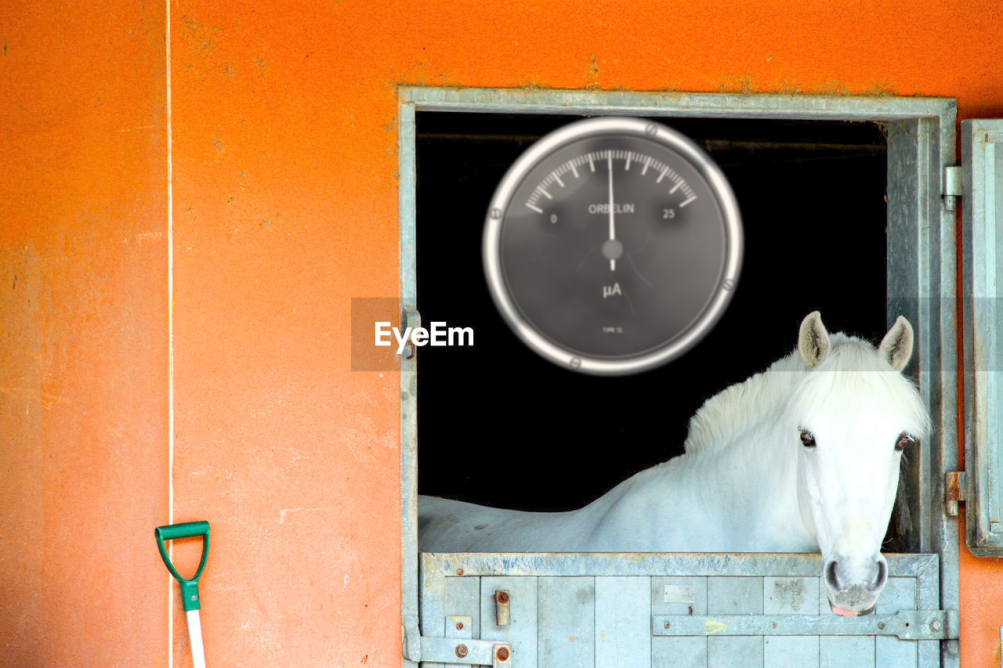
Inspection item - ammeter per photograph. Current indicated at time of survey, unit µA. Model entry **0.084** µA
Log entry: **12.5** µA
